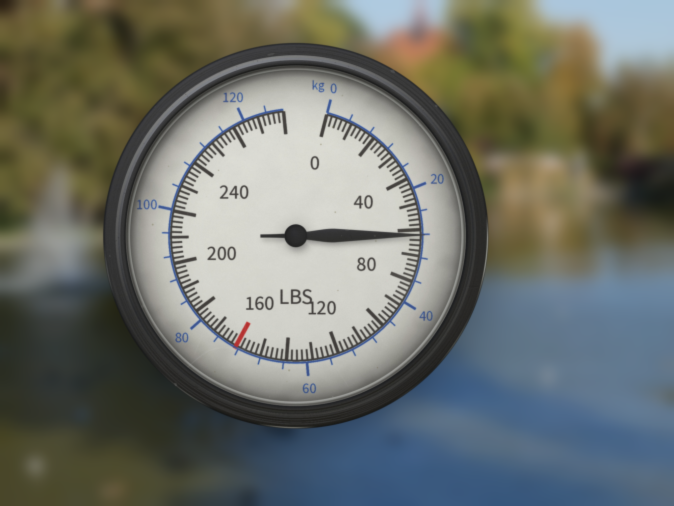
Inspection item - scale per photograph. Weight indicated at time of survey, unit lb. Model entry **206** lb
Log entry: **62** lb
